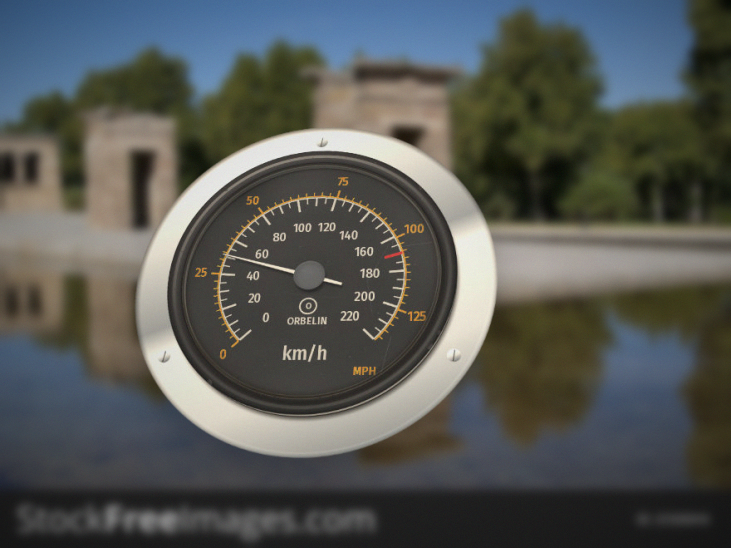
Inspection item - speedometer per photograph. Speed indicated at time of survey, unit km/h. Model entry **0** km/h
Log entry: **50** km/h
